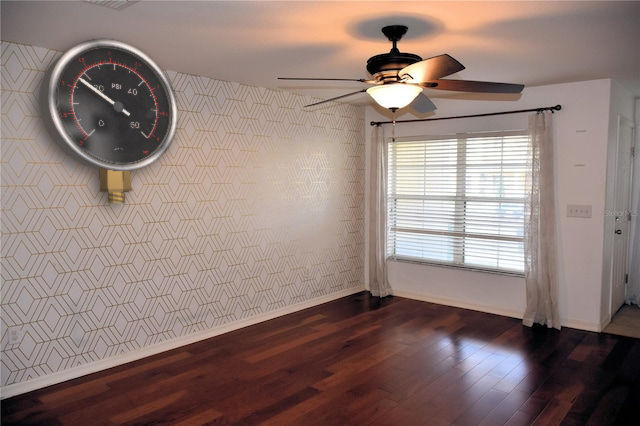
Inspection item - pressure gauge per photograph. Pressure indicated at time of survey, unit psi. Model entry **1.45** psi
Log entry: **17.5** psi
